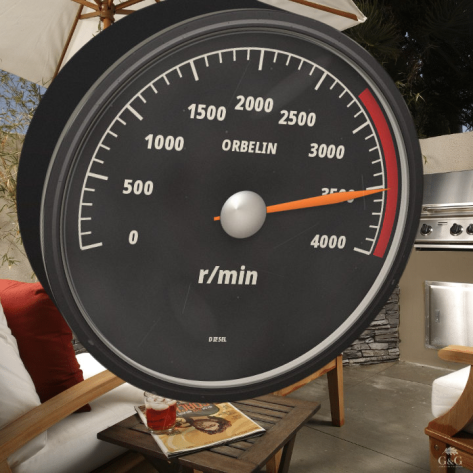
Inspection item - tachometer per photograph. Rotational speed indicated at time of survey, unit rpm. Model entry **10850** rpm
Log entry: **3500** rpm
